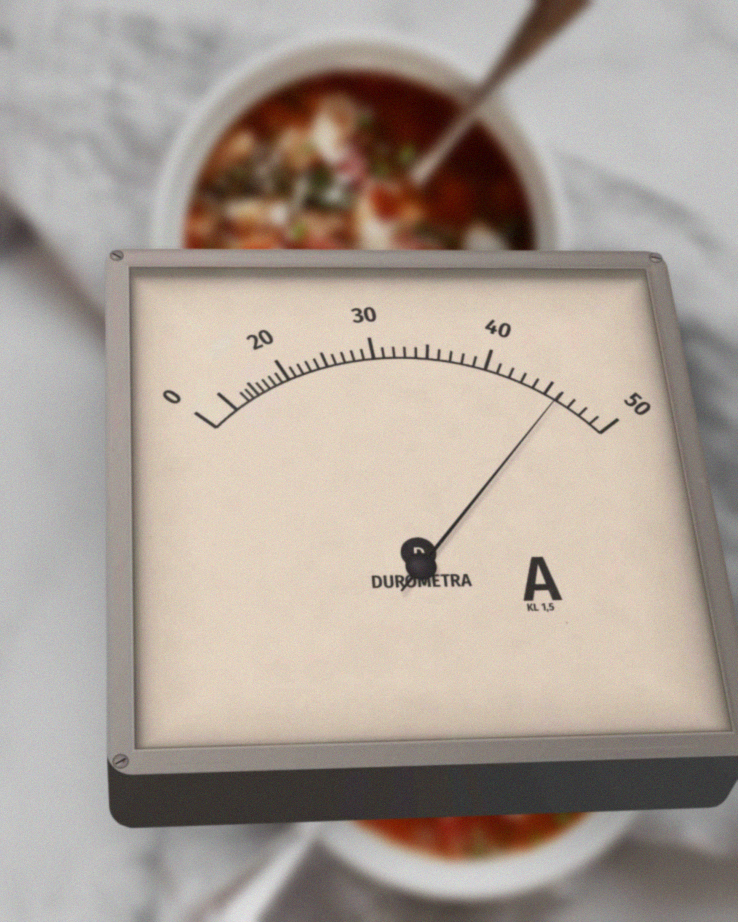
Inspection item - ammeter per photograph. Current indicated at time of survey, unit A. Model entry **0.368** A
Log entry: **46** A
